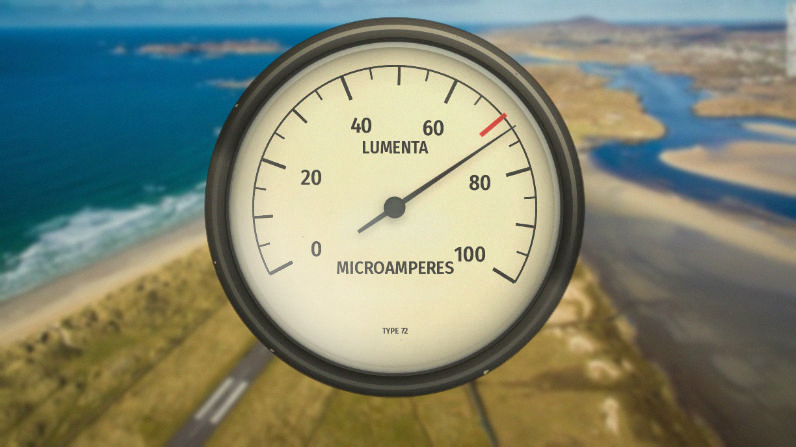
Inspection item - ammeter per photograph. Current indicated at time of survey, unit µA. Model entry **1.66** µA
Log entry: **72.5** µA
